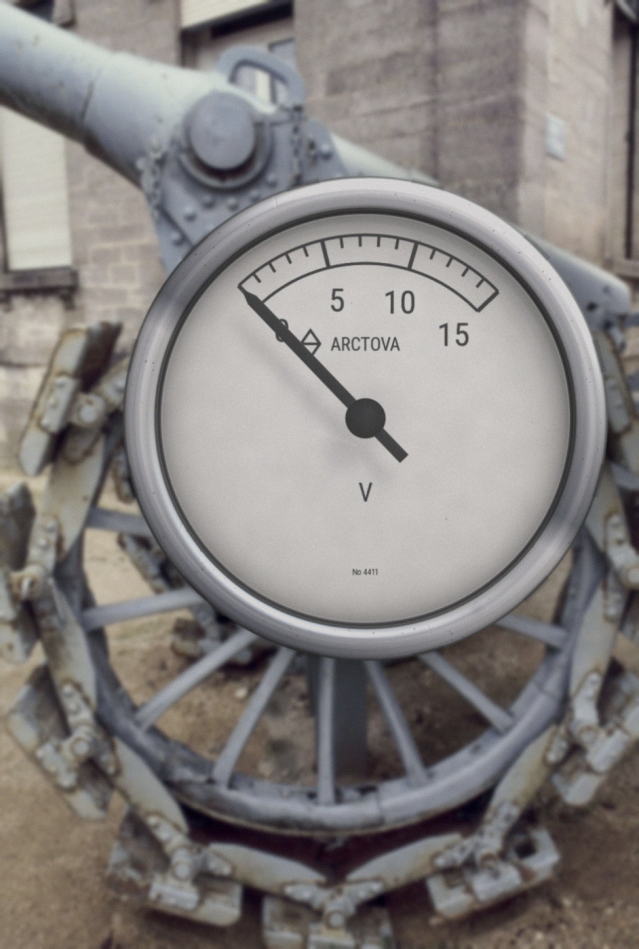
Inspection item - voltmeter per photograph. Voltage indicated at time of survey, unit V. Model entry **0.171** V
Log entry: **0** V
